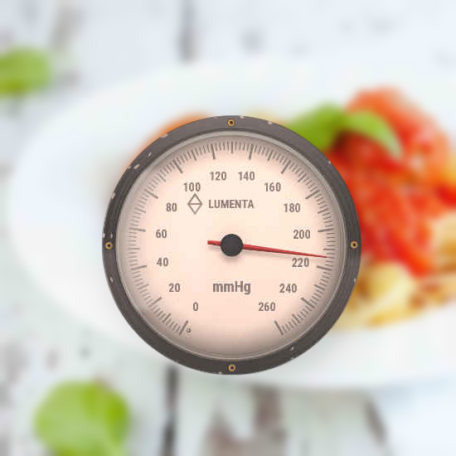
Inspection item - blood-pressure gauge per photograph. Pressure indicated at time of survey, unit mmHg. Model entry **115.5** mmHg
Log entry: **214** mmHg
